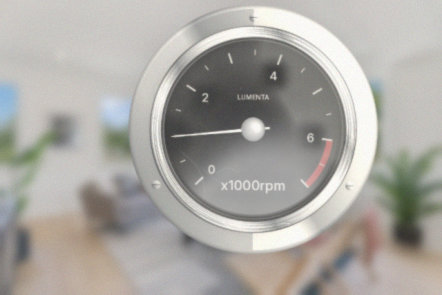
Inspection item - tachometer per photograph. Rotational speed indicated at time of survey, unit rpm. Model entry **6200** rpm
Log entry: **1000** rpm
